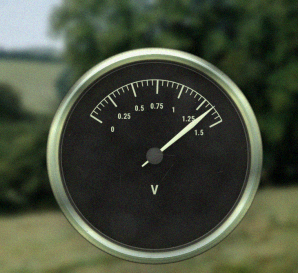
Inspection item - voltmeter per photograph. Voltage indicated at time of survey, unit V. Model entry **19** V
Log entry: **1.35** V
